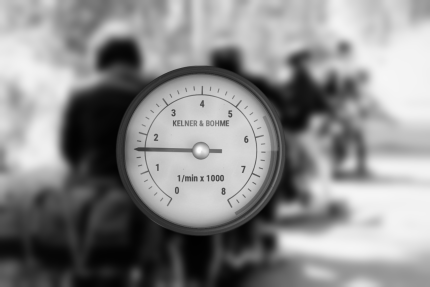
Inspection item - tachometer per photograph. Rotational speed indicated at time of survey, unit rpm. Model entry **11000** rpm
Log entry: **1600** rpm
